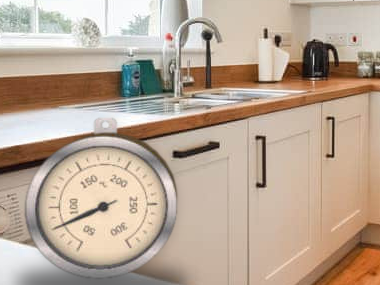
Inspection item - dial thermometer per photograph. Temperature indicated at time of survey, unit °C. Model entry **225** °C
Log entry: **80** °C
